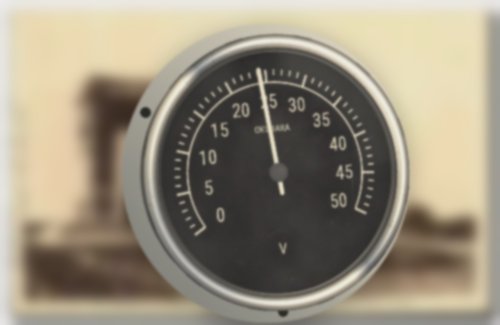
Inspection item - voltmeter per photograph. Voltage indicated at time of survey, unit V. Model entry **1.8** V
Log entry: **24** V
